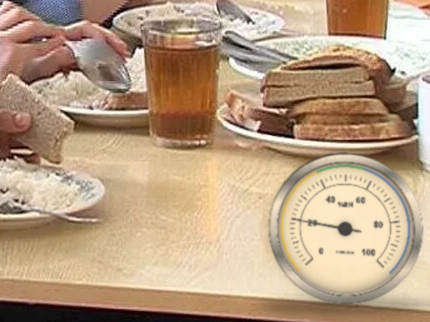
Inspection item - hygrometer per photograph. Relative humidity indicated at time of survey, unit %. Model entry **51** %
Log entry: **20** %
